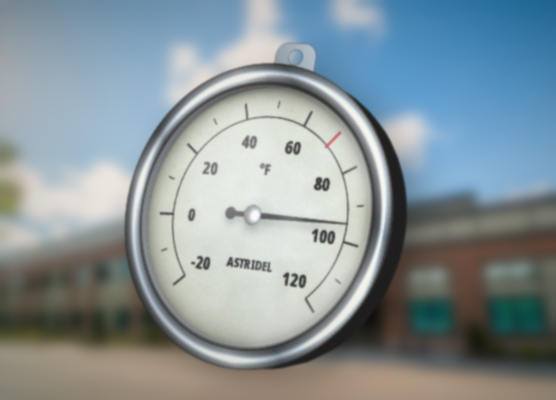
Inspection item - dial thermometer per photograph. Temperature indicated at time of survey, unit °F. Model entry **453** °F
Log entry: **95** °F
